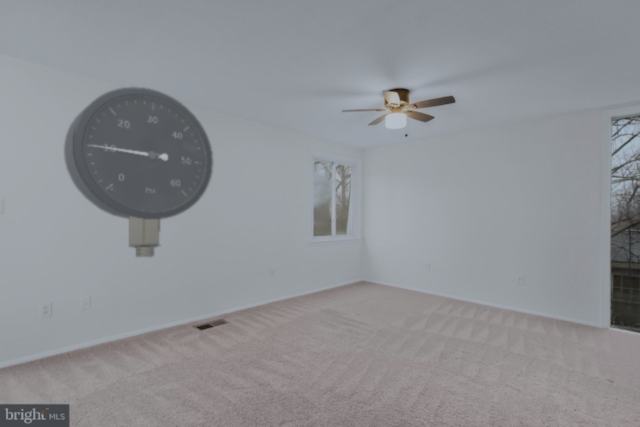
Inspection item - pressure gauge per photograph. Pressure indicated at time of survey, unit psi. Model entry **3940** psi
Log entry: **10** psi
